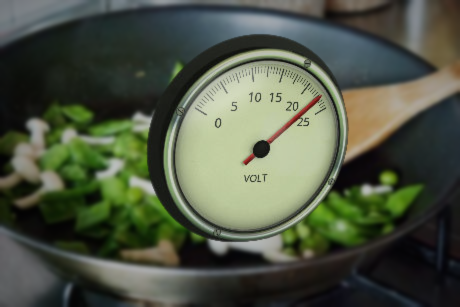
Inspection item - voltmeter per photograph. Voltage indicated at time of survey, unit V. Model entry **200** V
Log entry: **22.5** V
